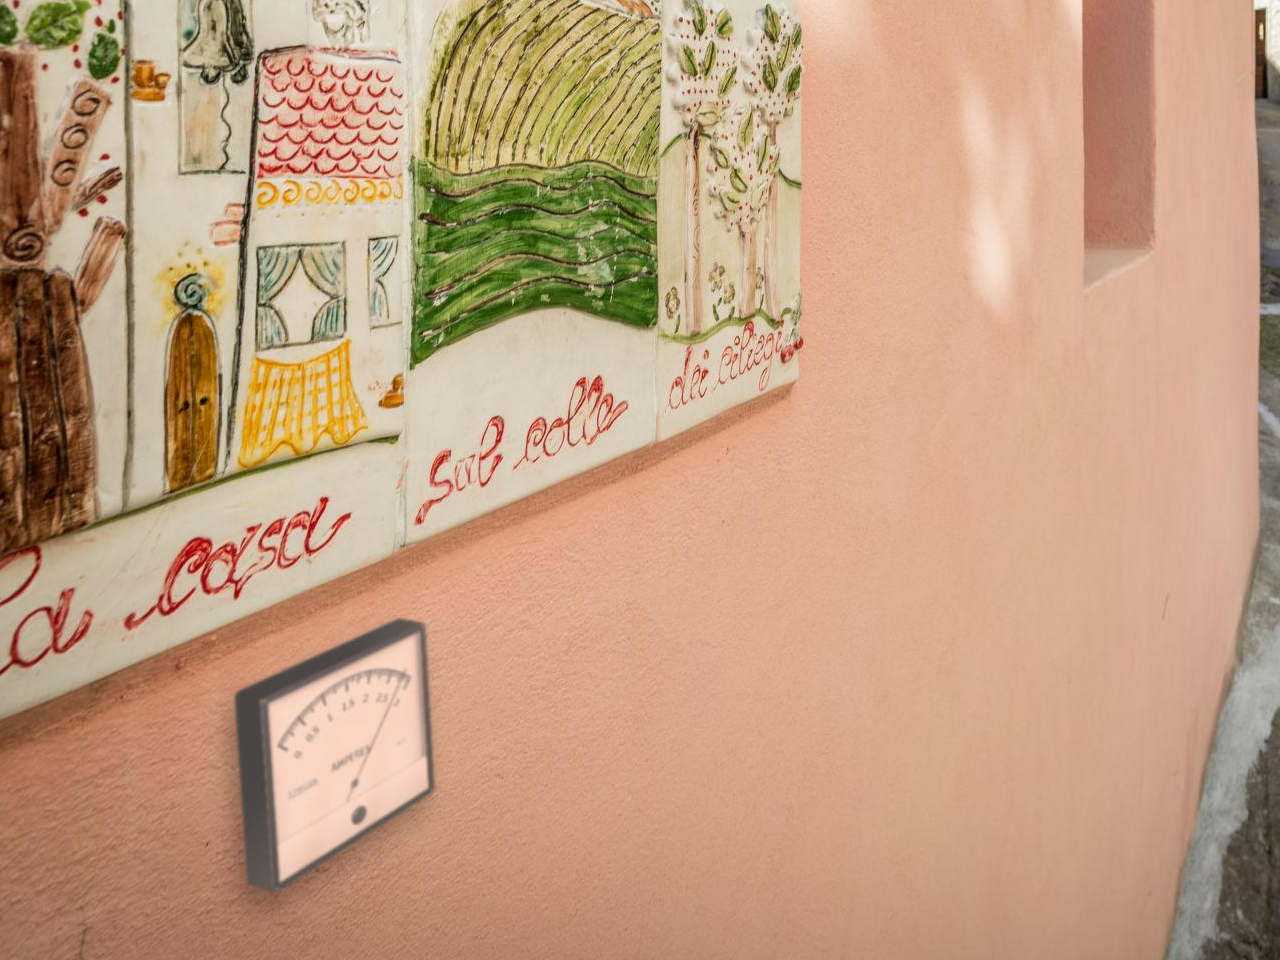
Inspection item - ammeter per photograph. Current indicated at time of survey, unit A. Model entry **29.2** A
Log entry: **2.75** A
